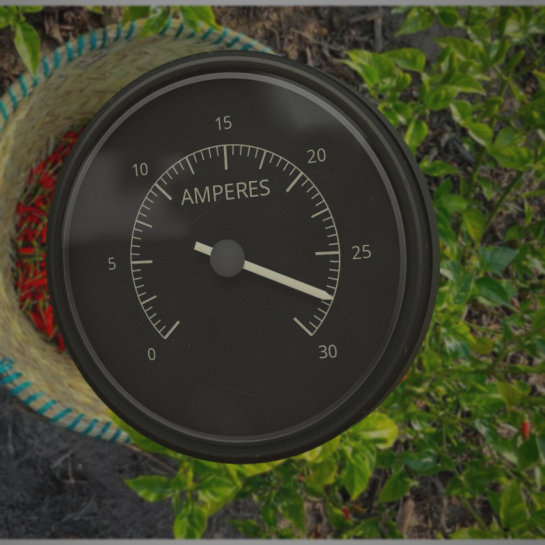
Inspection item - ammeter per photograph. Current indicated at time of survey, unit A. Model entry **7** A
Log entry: **27.5** A
